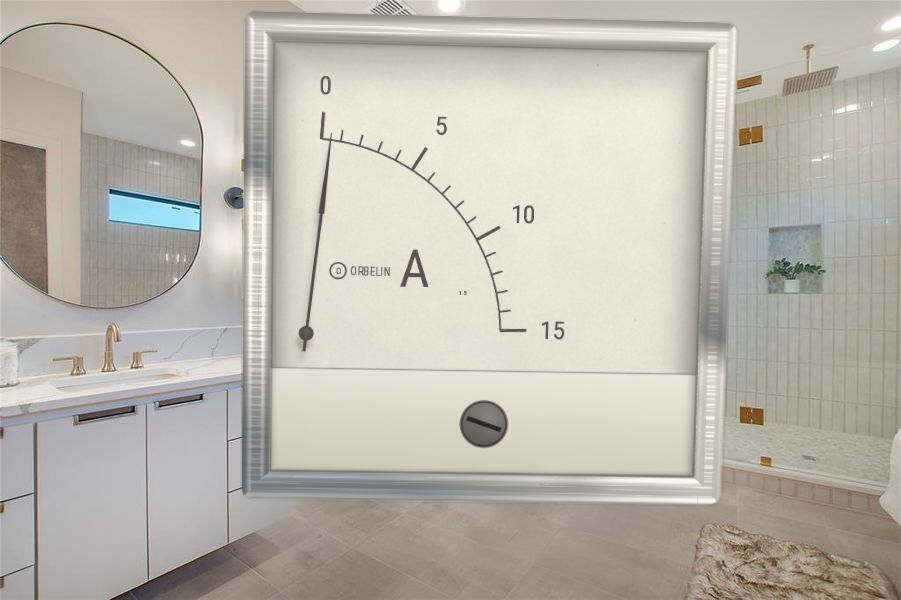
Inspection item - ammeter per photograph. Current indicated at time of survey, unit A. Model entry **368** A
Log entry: **0.5** A
